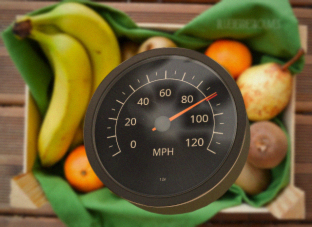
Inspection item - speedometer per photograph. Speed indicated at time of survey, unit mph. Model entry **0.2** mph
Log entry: **90** mph
